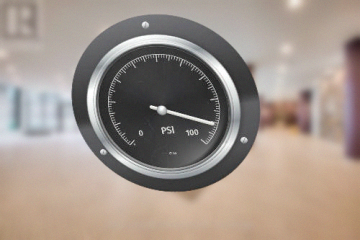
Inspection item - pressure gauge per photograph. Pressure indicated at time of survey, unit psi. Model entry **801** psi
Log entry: **90** psi
